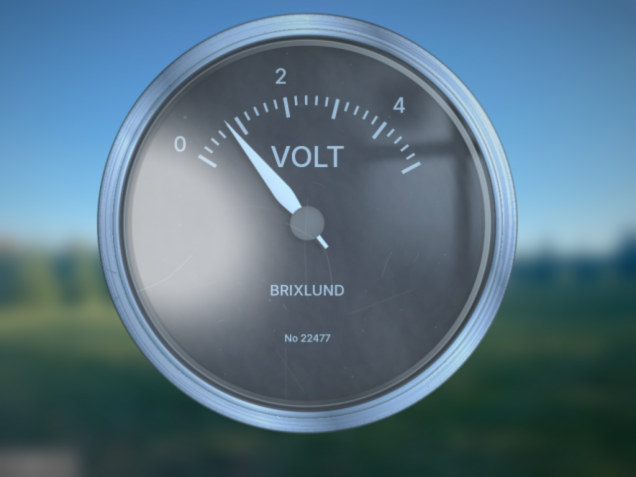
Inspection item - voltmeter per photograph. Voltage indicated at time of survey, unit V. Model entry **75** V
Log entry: **0.8** V
